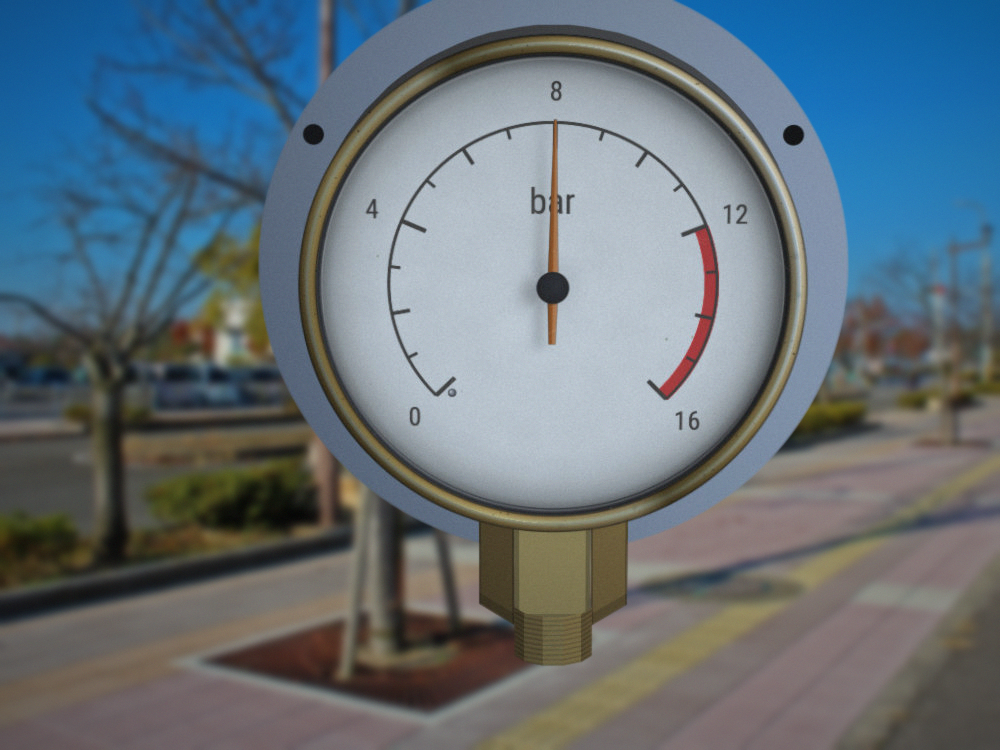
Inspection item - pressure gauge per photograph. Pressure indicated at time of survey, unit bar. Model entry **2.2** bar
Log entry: **8** bar
